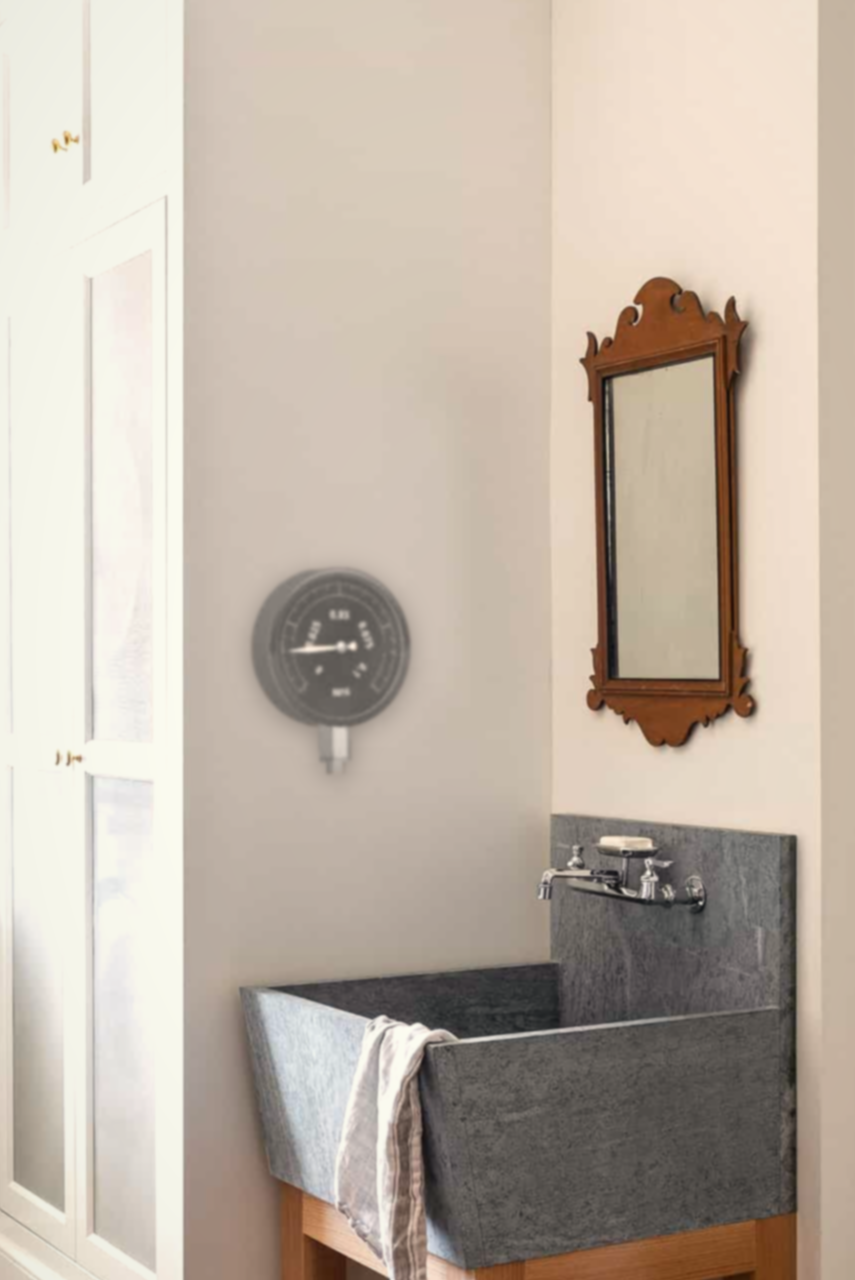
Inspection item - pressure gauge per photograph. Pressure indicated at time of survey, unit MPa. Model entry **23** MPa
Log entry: **0.015** MPa
